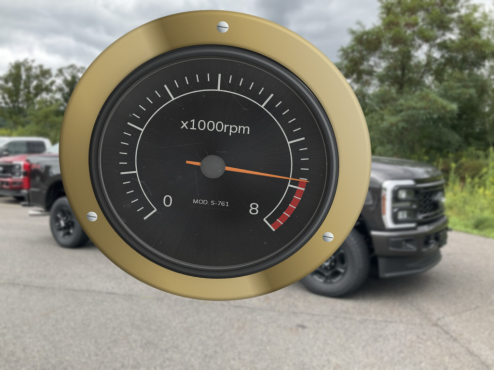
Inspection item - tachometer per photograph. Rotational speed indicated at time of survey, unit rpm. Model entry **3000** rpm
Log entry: **6800** rpm
